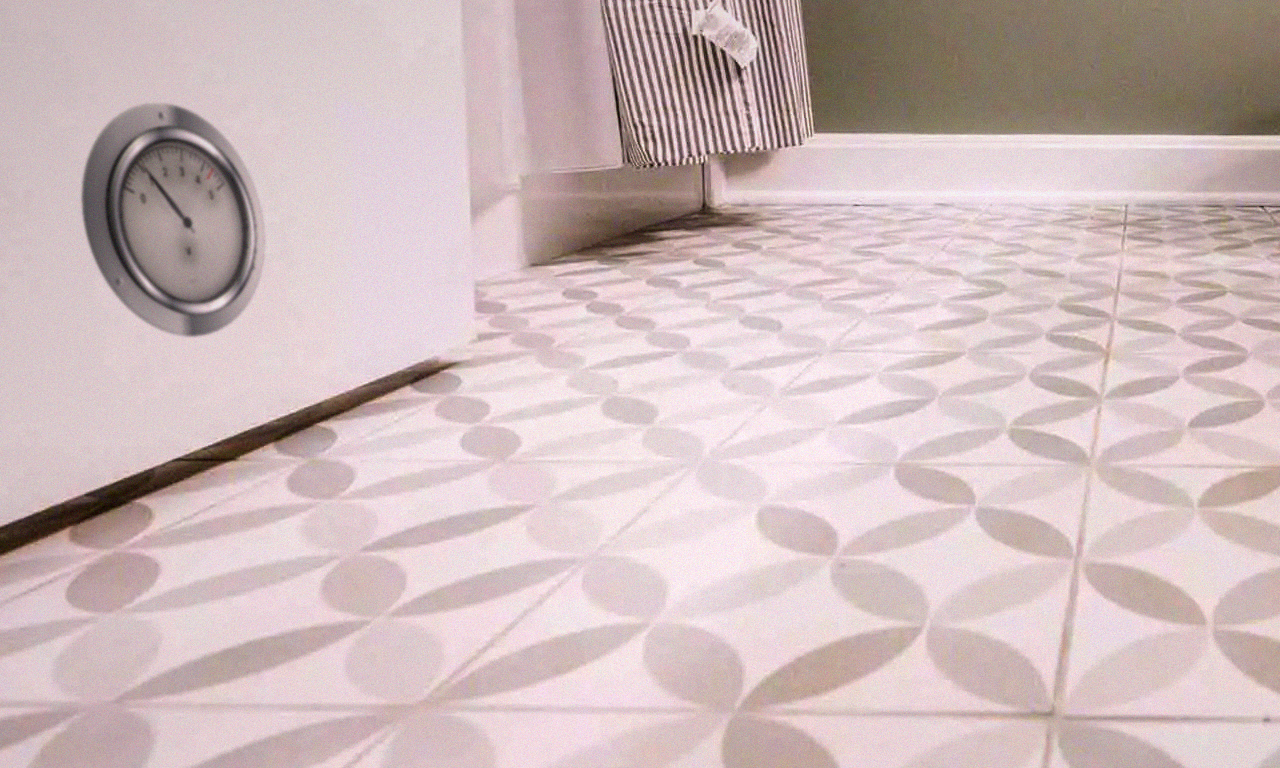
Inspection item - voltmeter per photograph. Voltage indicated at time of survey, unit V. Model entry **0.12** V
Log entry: **1** V
